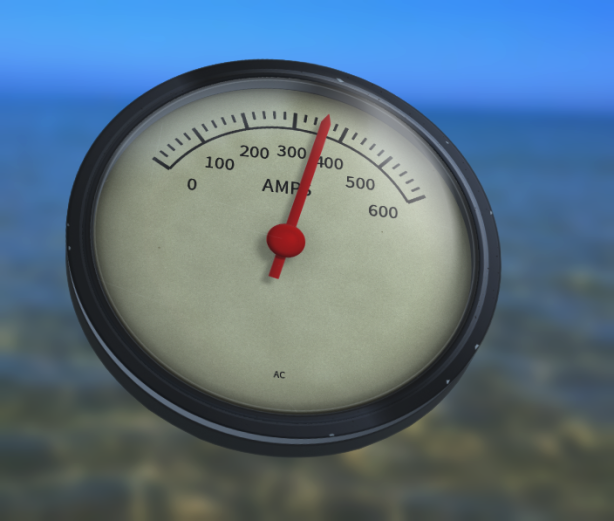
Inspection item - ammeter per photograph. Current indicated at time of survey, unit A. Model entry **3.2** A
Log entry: **360** A
